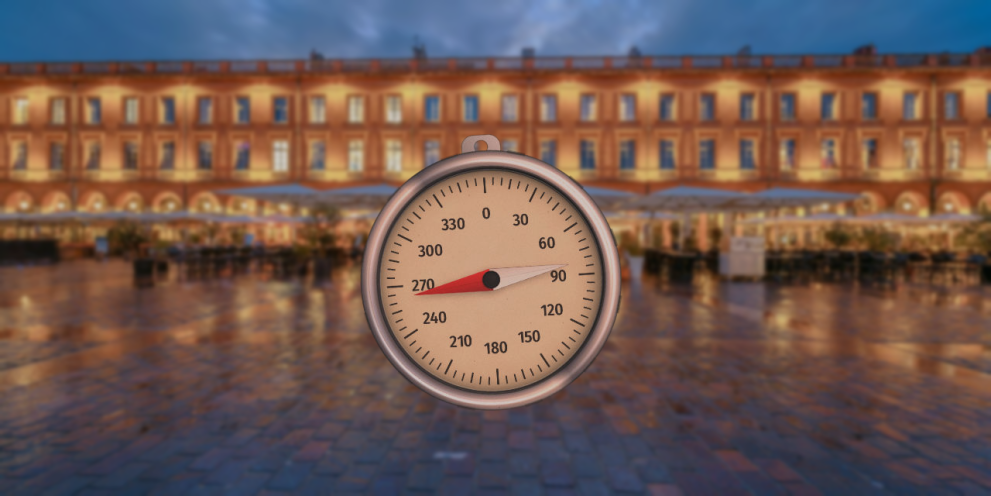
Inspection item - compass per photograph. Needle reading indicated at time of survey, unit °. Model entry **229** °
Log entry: **262.5** °
